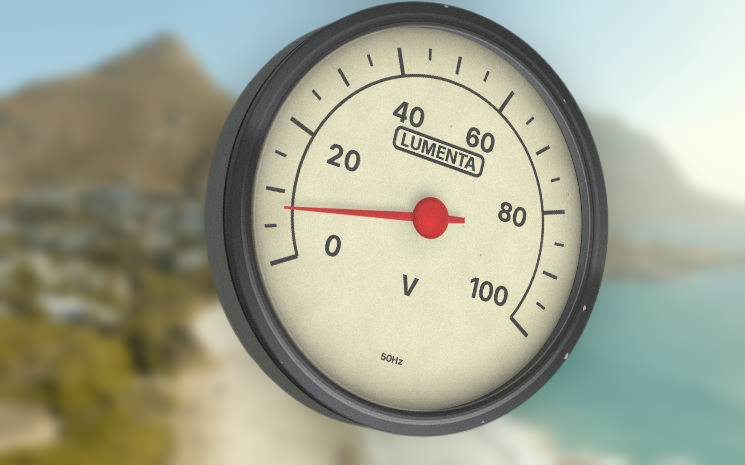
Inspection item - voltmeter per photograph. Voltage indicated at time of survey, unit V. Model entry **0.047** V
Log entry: **7.5** V
